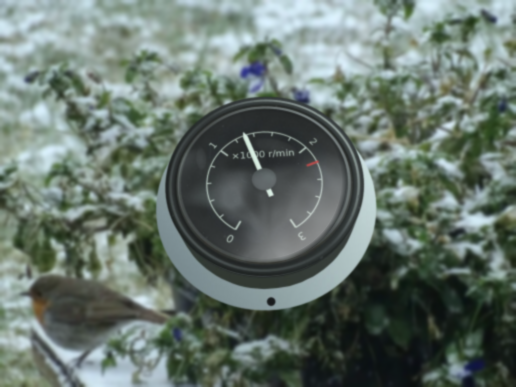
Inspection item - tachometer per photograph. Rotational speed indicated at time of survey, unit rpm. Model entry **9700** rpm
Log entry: **1300** rpm
